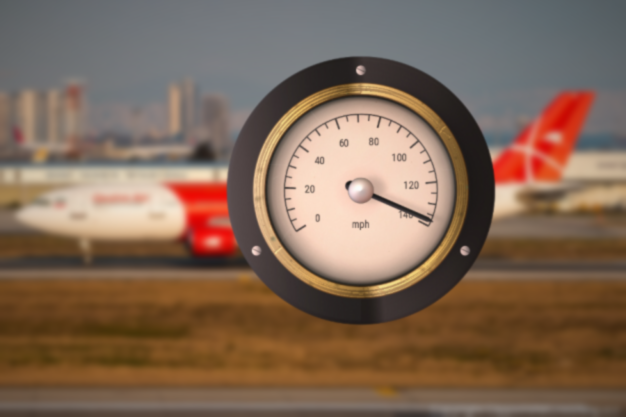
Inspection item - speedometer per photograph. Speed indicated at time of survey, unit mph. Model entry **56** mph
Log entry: **137.5** mph
